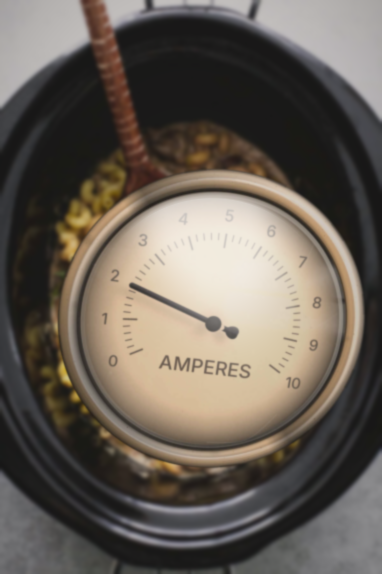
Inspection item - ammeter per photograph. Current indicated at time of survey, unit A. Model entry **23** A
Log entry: **2** A
